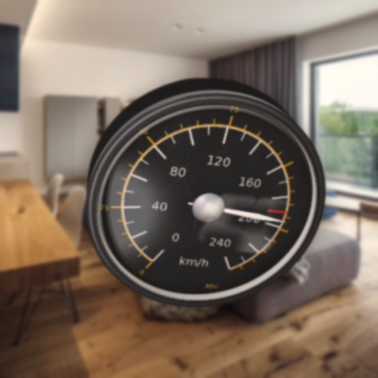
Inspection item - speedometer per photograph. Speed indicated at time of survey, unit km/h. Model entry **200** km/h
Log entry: **195** km/h
